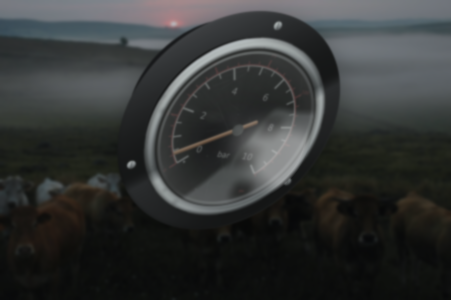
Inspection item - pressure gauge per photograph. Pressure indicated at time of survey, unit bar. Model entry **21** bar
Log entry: **0.5** bar
